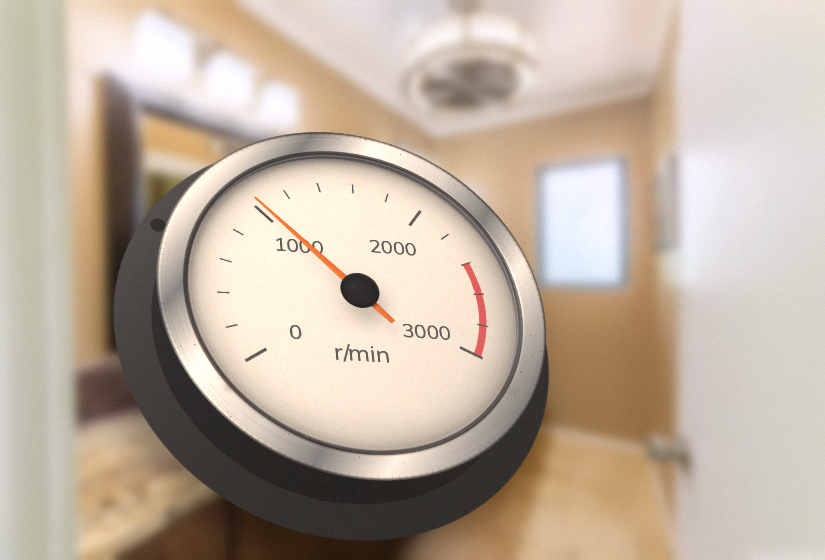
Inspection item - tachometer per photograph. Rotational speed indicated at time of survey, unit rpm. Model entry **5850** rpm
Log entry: **1000** rpm
